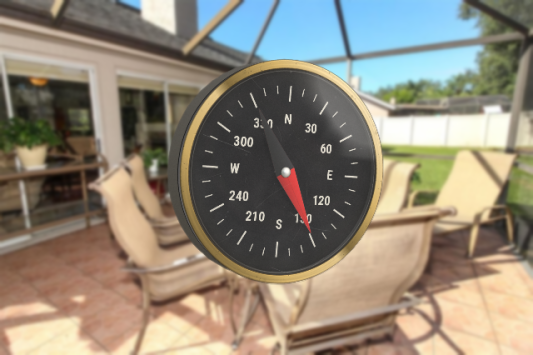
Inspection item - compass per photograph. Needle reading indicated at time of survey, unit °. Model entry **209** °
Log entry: **150** °
